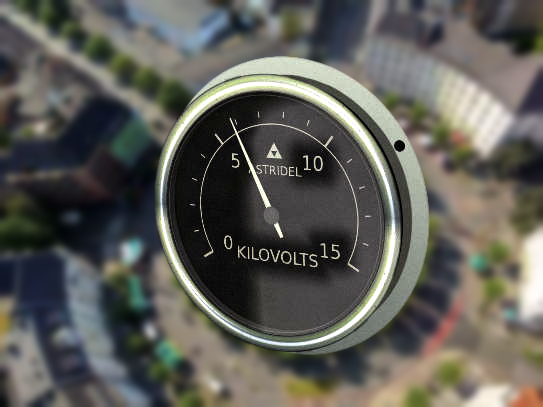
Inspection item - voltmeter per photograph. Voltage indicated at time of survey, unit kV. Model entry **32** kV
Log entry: **6** kV
